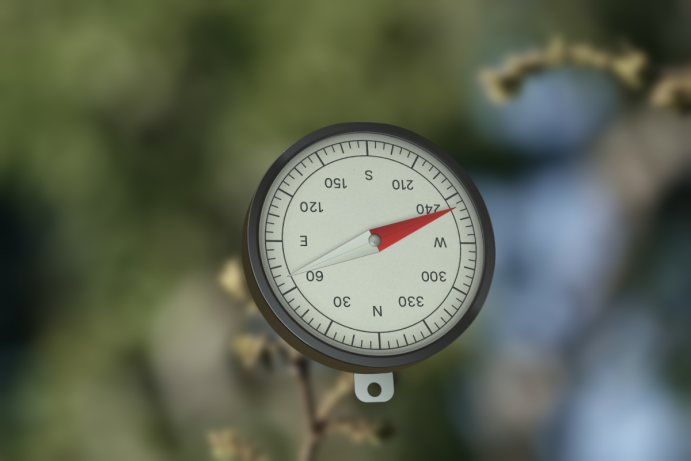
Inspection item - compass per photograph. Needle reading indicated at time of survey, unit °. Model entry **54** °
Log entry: **247.5** °
